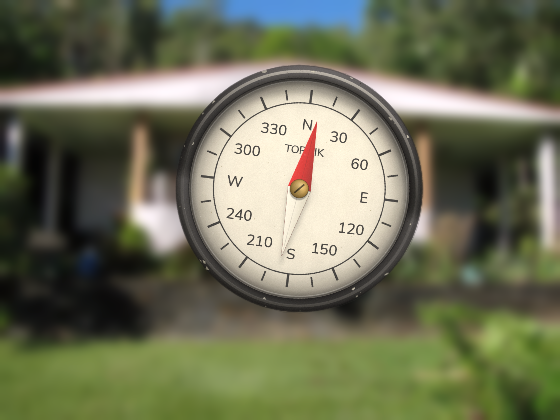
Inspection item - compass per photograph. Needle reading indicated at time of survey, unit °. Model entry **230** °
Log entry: **7.5** °
